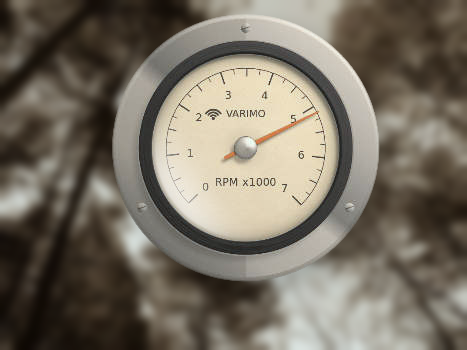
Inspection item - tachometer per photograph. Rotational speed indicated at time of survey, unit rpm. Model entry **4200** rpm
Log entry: **5125** rpm
